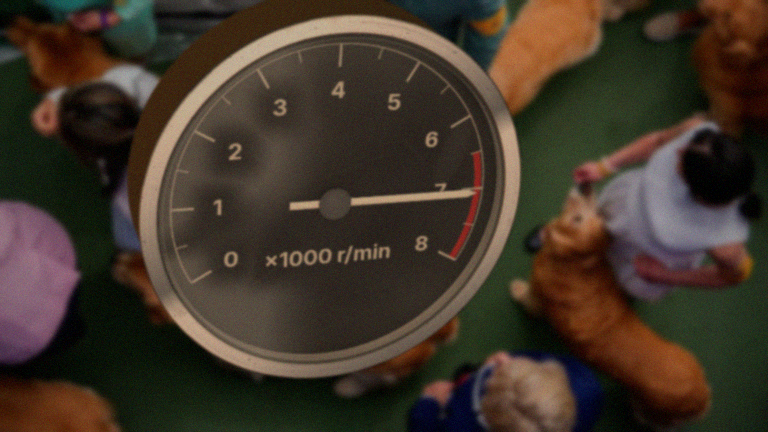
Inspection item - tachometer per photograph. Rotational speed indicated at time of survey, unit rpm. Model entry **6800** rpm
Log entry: **7000** rpm
